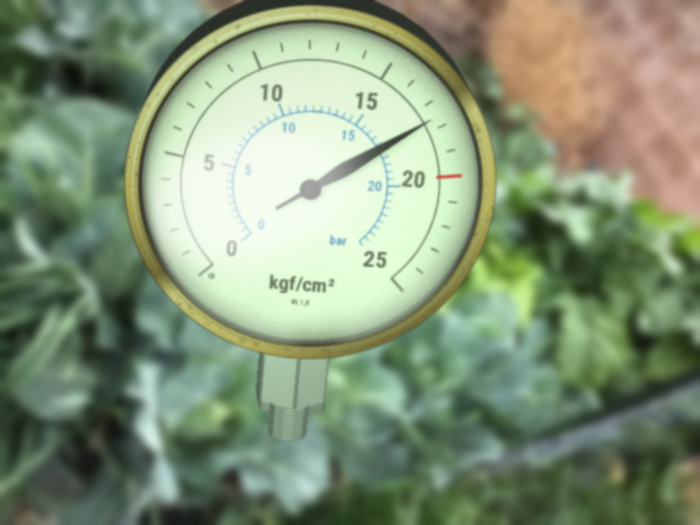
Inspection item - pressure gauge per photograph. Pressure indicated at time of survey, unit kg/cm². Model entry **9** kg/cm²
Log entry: **17.5** kg/cm²
